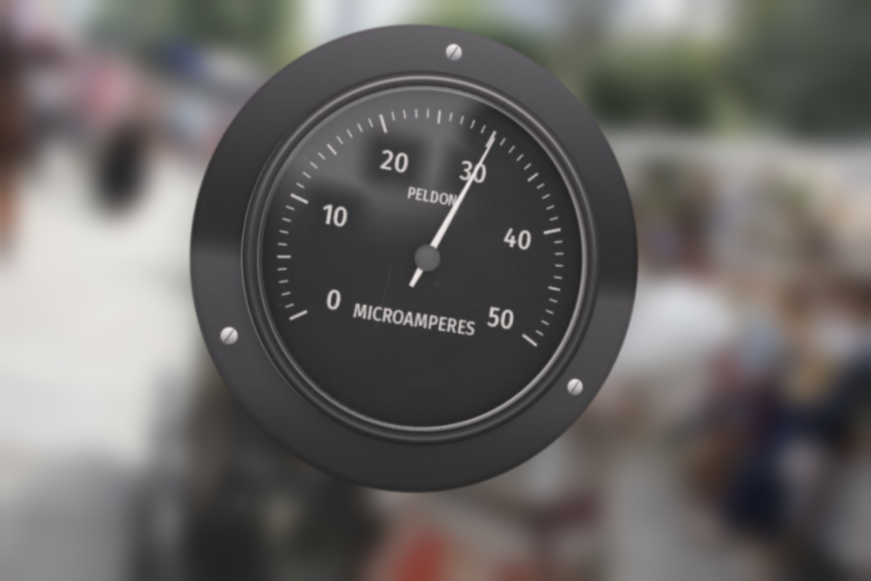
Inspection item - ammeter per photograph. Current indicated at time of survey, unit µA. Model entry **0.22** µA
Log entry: **30** µA
